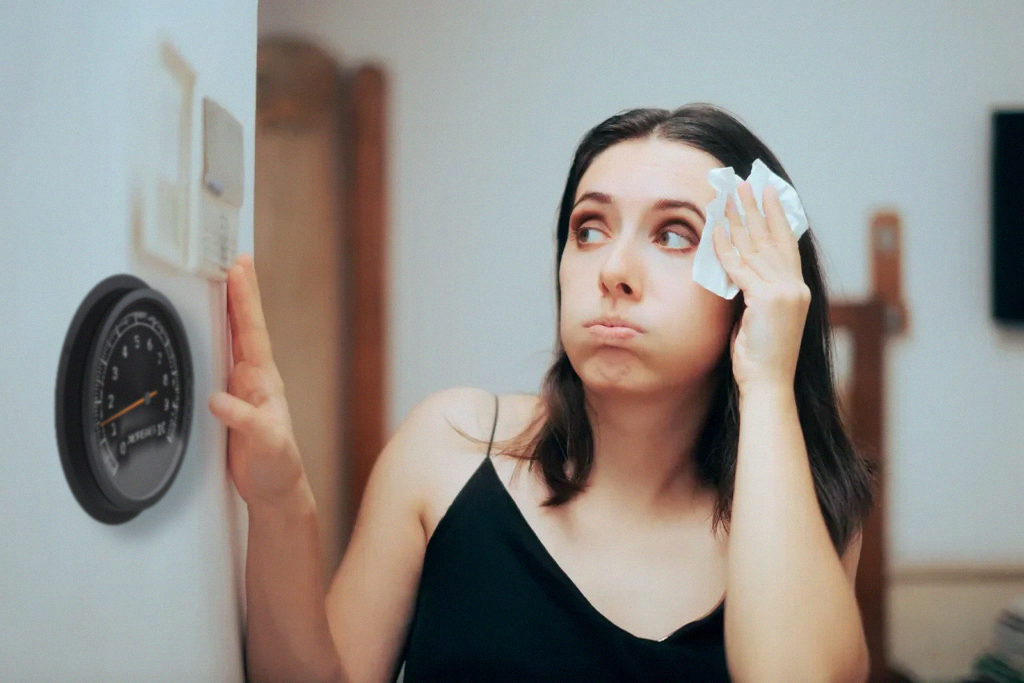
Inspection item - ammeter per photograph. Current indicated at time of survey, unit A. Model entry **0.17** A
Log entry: **1.5** A
